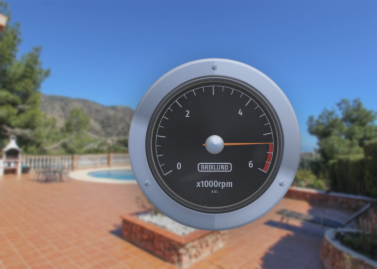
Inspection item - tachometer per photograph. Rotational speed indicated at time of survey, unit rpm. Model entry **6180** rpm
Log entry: **5250** rpm
